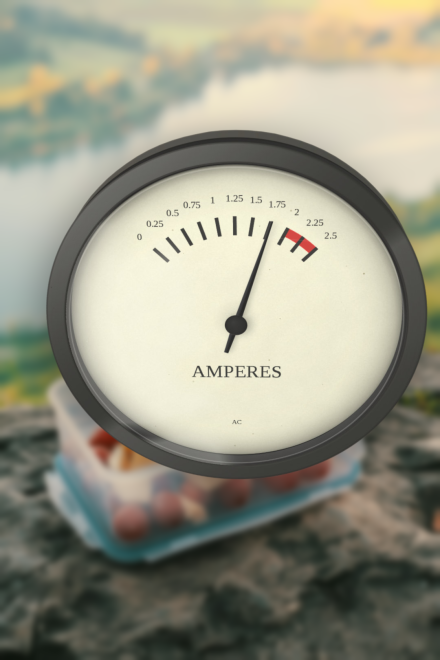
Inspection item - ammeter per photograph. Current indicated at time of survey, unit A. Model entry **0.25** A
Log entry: **1.75** A
